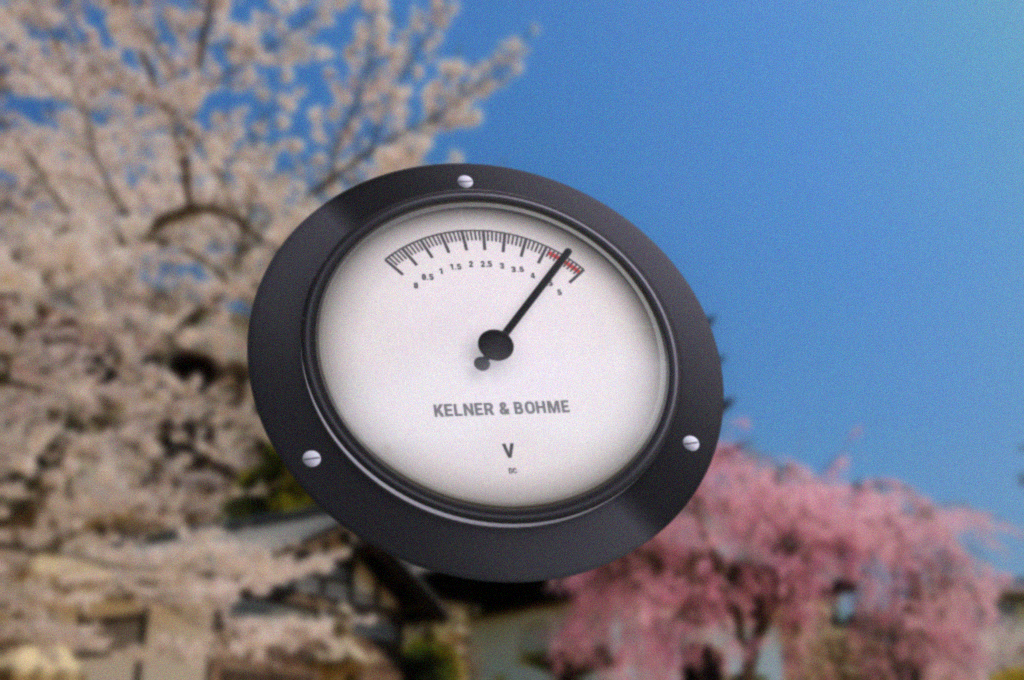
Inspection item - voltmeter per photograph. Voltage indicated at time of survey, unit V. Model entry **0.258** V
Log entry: **4.5** V
